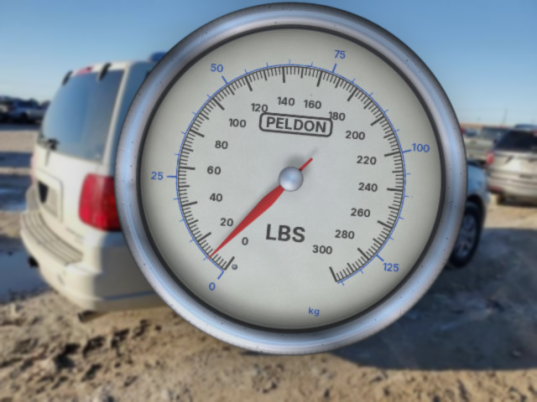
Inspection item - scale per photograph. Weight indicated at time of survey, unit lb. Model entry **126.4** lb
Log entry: **10** lb
